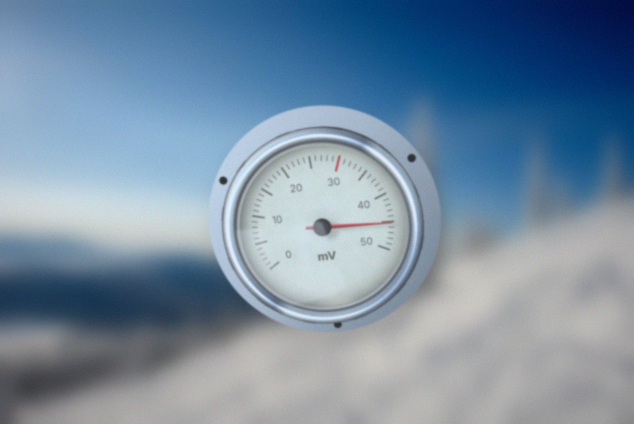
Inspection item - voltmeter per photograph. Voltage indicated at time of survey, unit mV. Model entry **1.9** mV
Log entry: **45** mV
